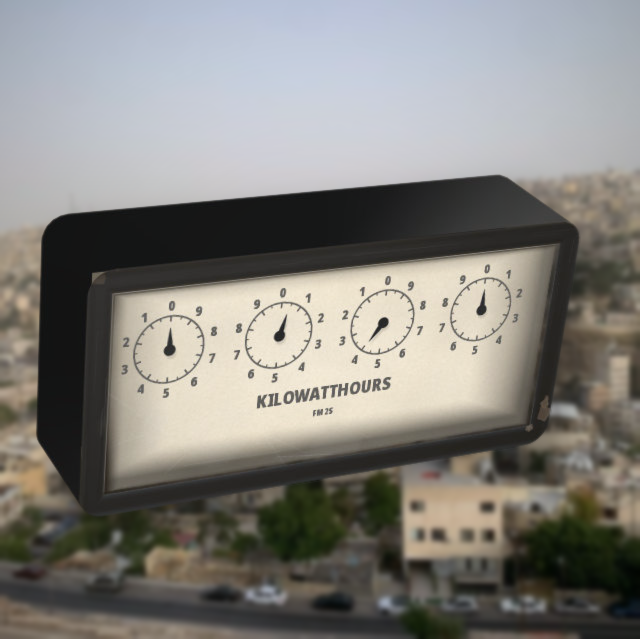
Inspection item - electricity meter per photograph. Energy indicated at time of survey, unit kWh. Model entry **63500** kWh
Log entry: **40** kWh
